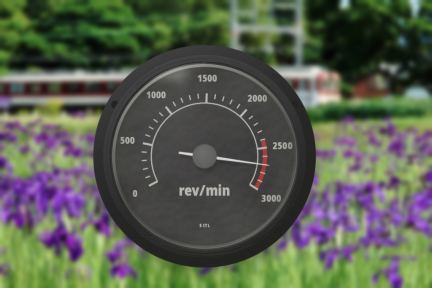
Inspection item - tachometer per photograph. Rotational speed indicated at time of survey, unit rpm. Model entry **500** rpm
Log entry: **2700** rpm
